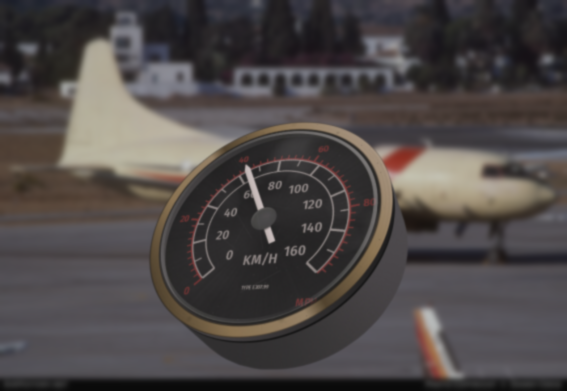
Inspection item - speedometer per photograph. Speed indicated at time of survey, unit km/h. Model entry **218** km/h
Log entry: **65** km/h
